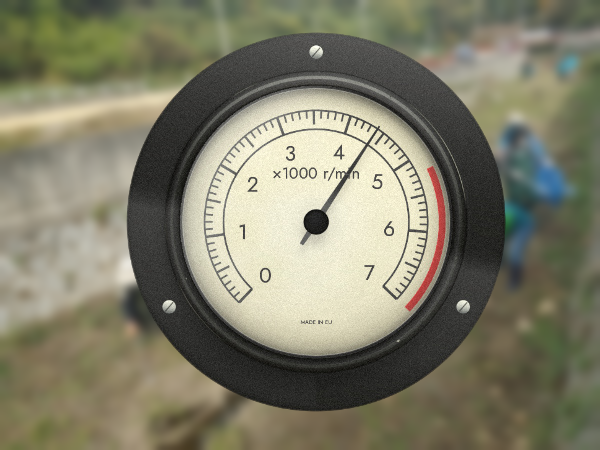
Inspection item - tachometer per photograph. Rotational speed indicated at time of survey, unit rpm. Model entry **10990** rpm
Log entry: **4400** rpm
